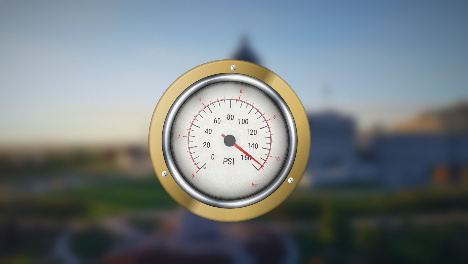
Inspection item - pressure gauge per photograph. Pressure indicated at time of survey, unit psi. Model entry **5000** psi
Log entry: **155** psi
